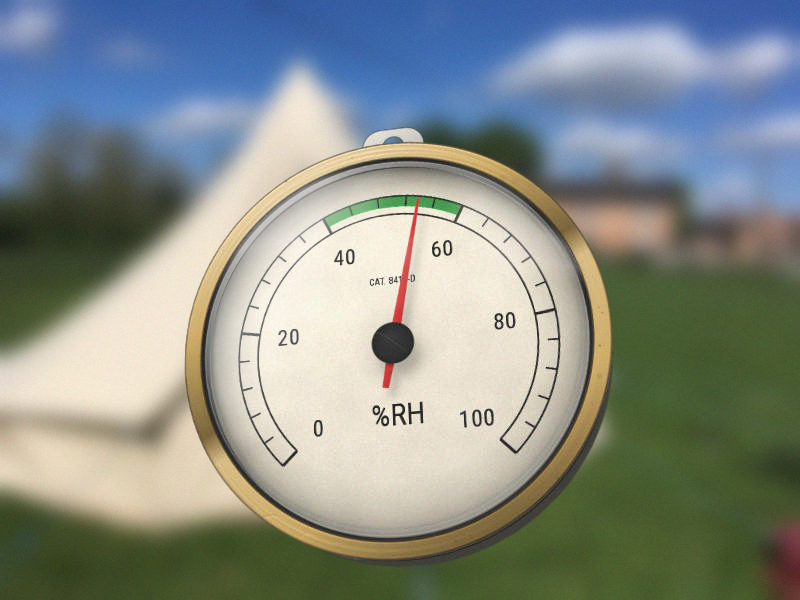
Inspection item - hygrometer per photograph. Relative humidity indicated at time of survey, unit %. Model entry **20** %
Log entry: **54** %
